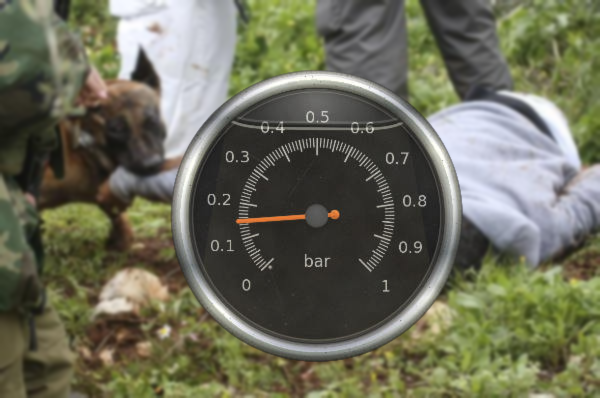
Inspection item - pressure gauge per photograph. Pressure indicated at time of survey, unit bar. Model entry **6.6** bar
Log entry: **0.15** bar
